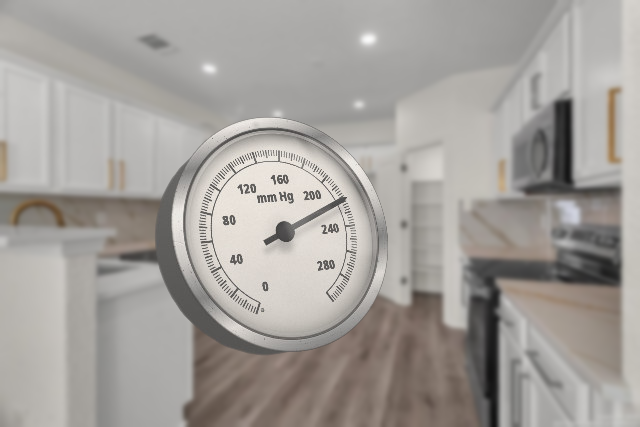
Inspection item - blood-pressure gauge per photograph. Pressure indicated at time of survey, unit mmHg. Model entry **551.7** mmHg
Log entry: **220** mmHg
